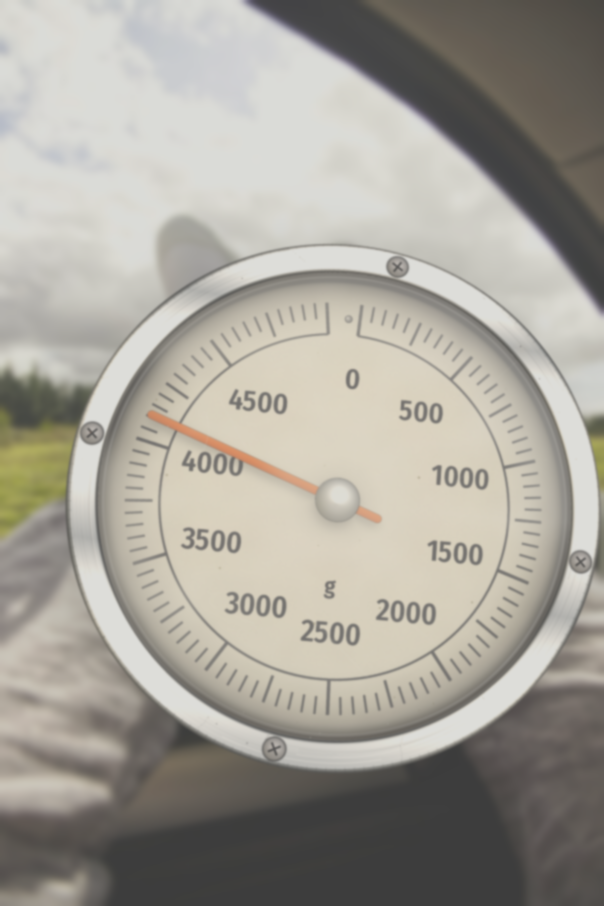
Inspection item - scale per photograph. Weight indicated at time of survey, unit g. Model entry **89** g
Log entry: **4100** g
